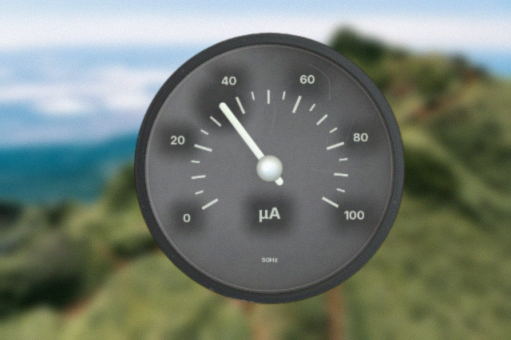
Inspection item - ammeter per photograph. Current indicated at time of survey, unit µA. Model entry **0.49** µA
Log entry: **35** µA
